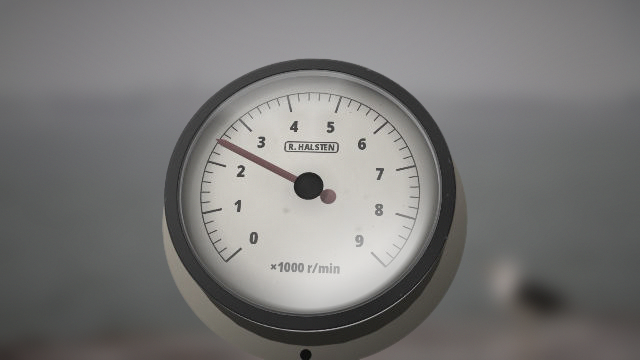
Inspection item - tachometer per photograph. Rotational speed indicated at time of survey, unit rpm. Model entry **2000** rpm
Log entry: **2400** rpm
